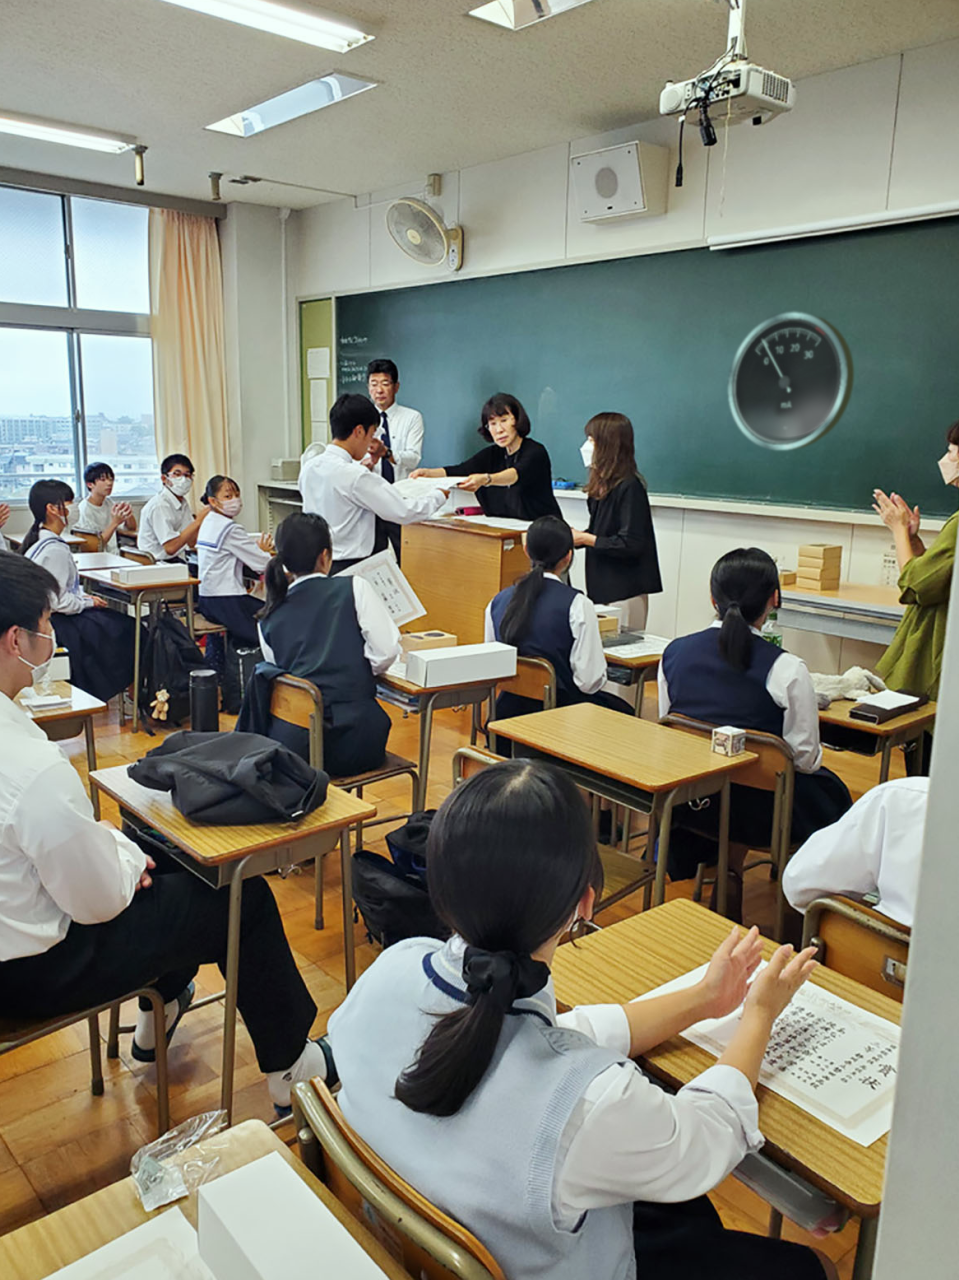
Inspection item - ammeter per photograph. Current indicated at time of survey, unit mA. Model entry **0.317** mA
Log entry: **5** mA
